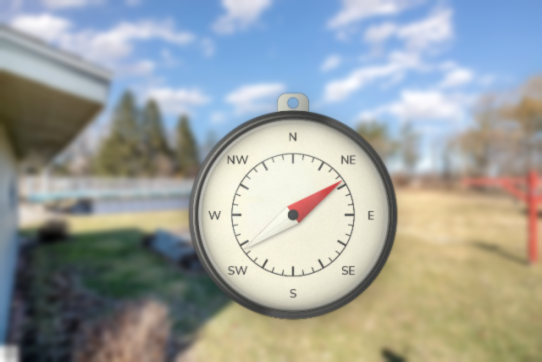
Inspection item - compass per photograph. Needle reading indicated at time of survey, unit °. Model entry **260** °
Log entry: **55** °
